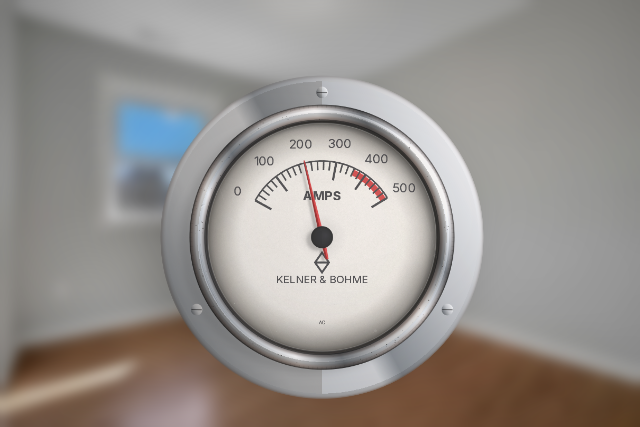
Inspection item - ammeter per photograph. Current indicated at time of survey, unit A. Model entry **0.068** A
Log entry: **200** A
